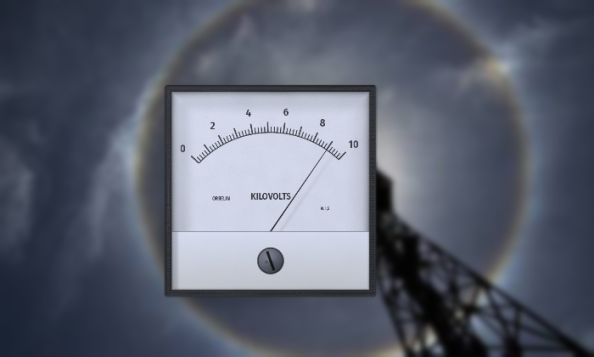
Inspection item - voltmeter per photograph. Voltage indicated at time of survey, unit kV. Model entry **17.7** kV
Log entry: **9** kV
